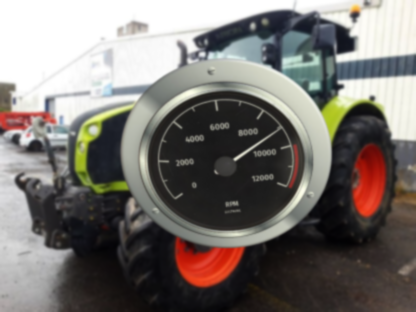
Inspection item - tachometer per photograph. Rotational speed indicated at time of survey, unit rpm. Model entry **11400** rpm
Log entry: **9000** rpm
